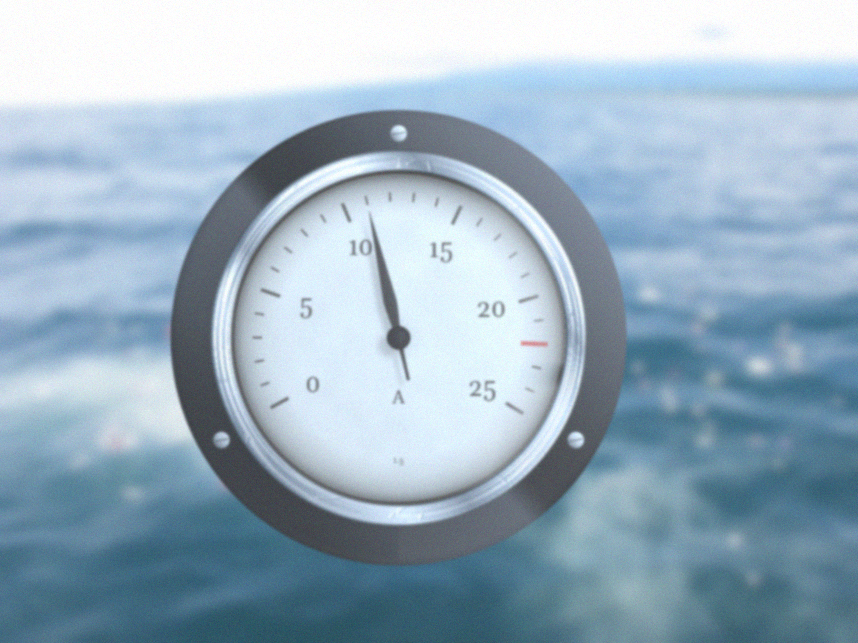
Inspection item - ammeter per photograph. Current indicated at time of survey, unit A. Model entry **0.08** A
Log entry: **11** A
